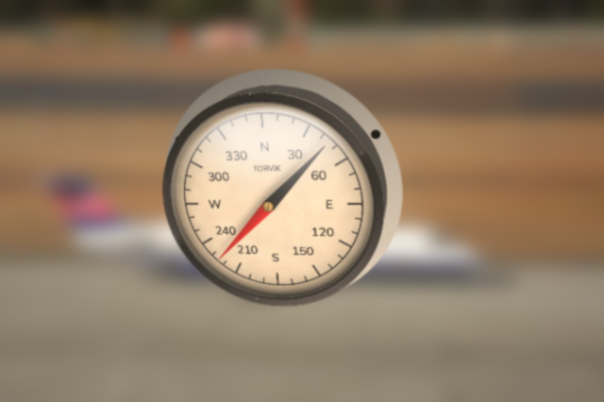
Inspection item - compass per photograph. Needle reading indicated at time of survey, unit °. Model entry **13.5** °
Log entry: **225** °
